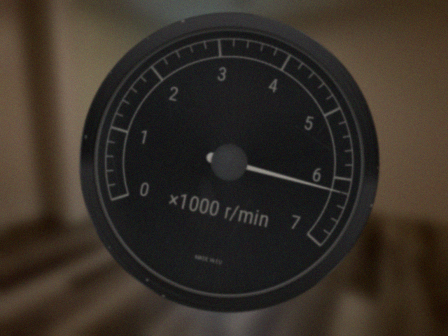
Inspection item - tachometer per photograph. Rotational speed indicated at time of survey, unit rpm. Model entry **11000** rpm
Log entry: **6200** rpm
